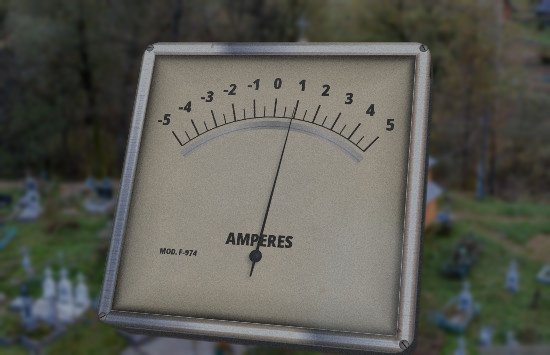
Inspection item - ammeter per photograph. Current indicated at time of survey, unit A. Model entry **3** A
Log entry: **1** A
